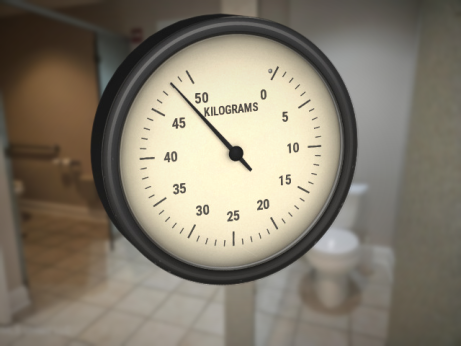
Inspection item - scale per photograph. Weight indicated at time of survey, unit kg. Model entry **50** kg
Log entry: **48** kg
